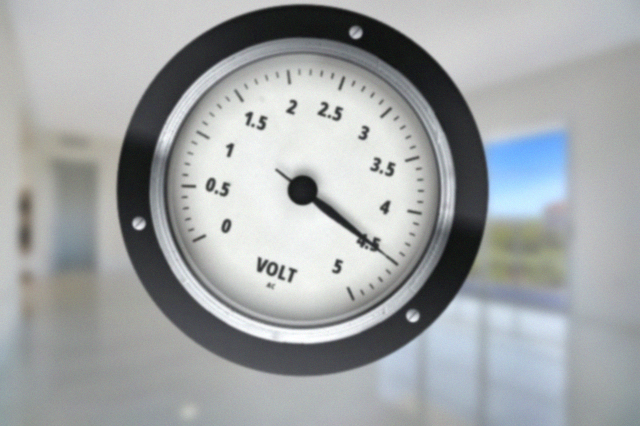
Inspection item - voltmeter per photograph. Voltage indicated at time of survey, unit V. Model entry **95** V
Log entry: **4.5** V
